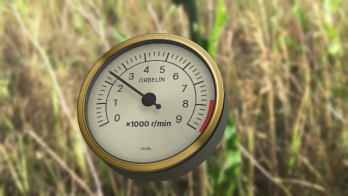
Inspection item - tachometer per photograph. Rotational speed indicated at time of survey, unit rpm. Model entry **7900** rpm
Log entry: **2400** rpm
